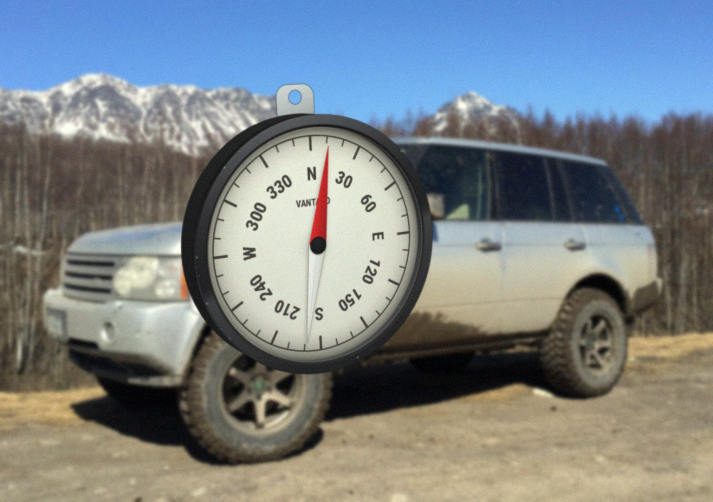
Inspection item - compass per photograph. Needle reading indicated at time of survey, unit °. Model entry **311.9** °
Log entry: **10** °
